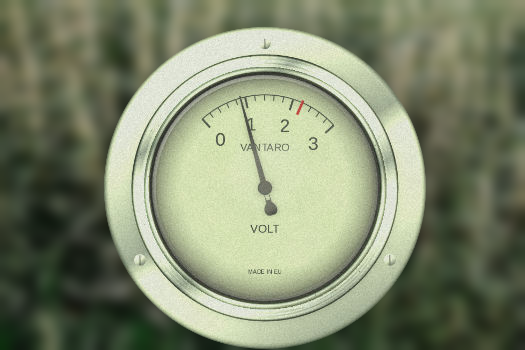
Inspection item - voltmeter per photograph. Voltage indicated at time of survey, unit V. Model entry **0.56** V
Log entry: **0.9** V
